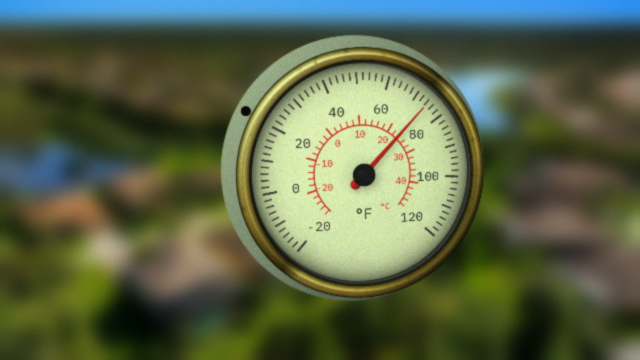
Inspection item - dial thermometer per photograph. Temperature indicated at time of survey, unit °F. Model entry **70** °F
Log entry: **74** °F
